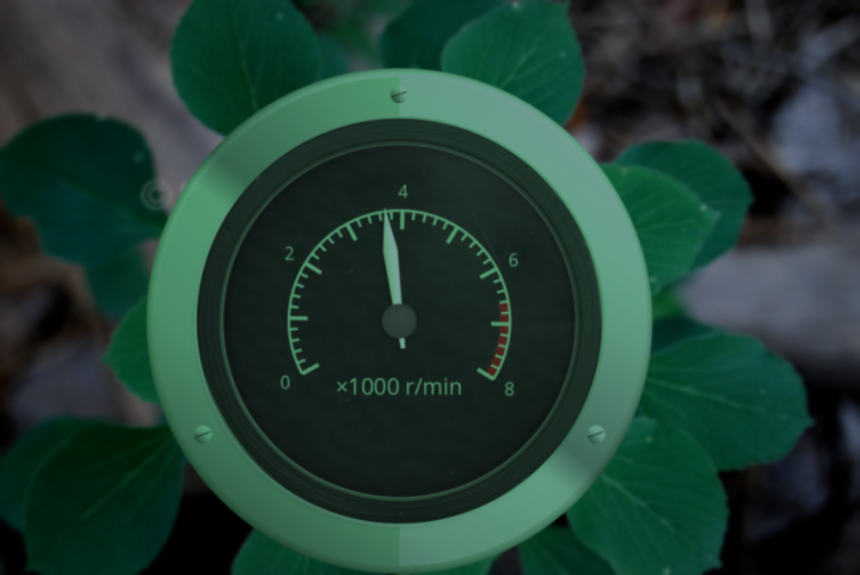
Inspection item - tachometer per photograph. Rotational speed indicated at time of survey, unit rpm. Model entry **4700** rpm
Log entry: **3700** rpm
